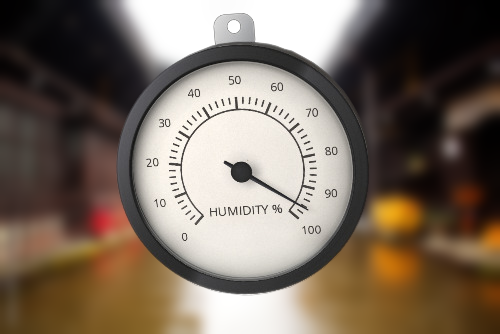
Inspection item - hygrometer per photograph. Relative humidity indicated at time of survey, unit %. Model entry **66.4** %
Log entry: **96** %
